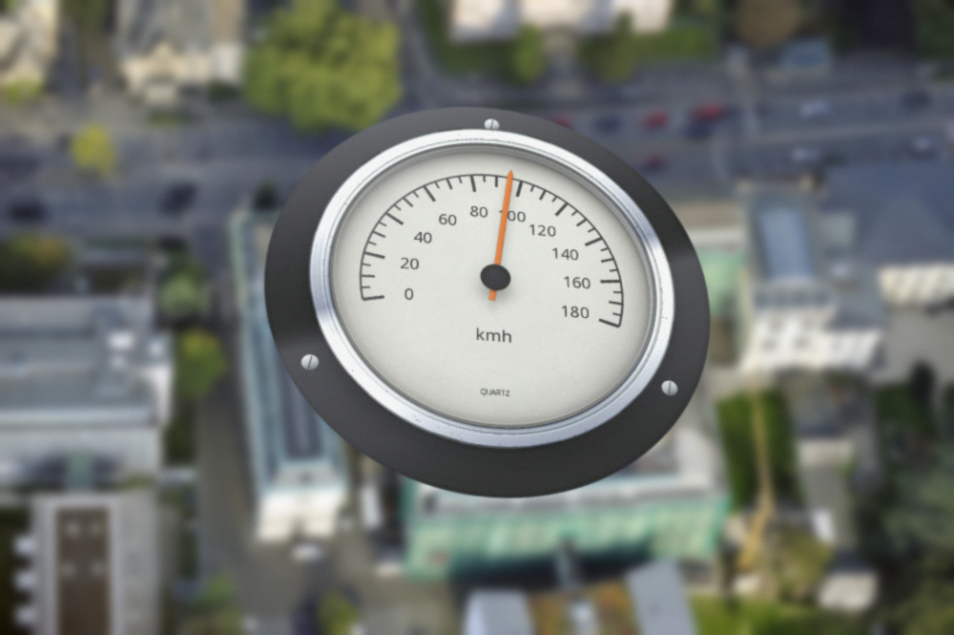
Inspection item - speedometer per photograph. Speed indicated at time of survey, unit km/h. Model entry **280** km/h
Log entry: **95** km/h
